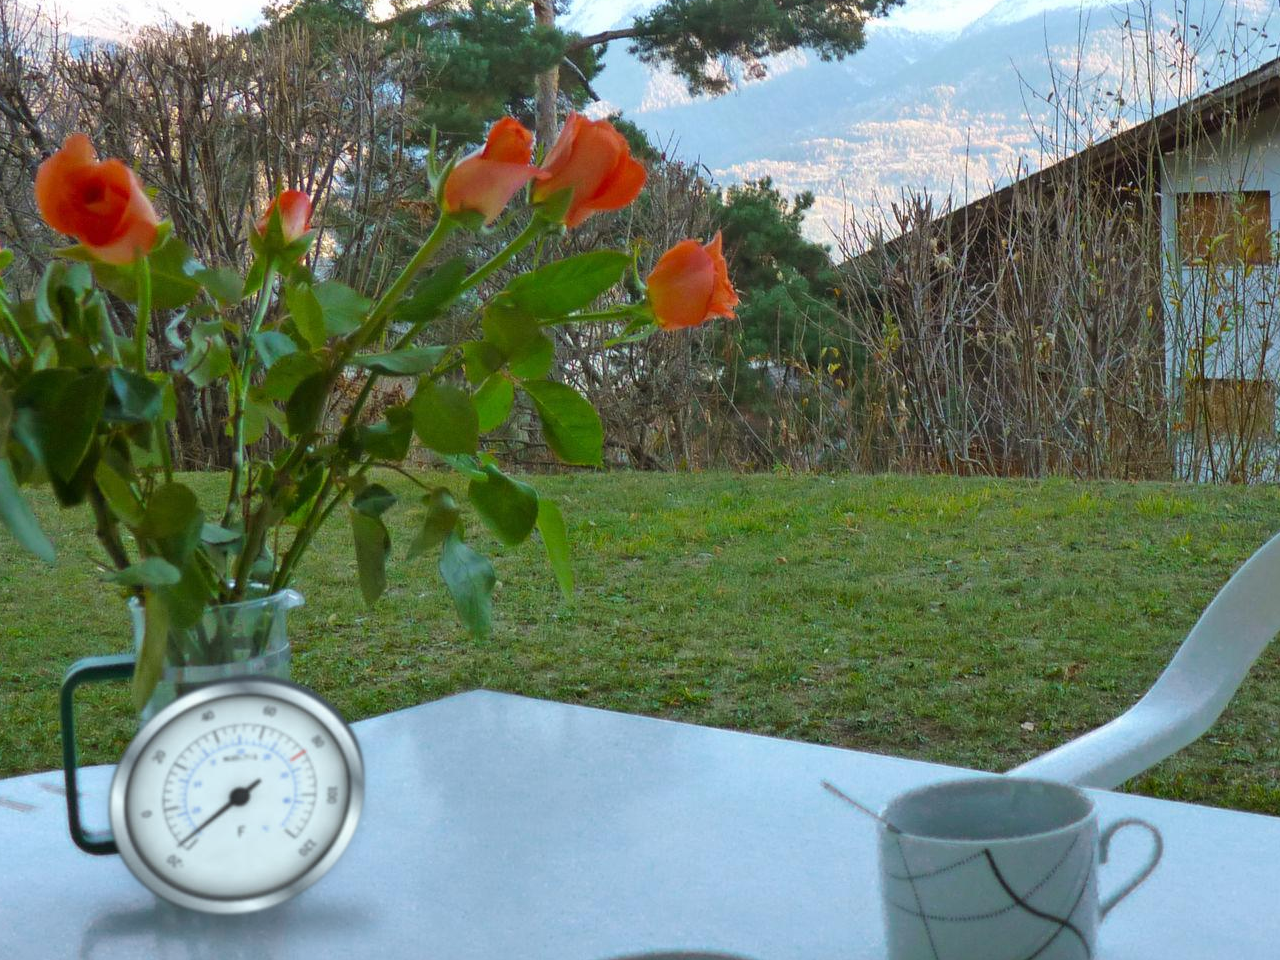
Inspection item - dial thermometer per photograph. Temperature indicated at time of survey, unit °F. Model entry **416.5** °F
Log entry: **-16** °F
